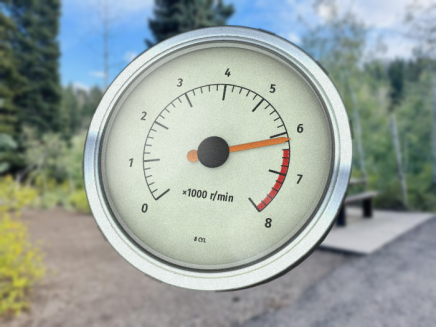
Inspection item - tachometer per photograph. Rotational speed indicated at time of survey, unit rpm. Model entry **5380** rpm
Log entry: **6200** rpm
